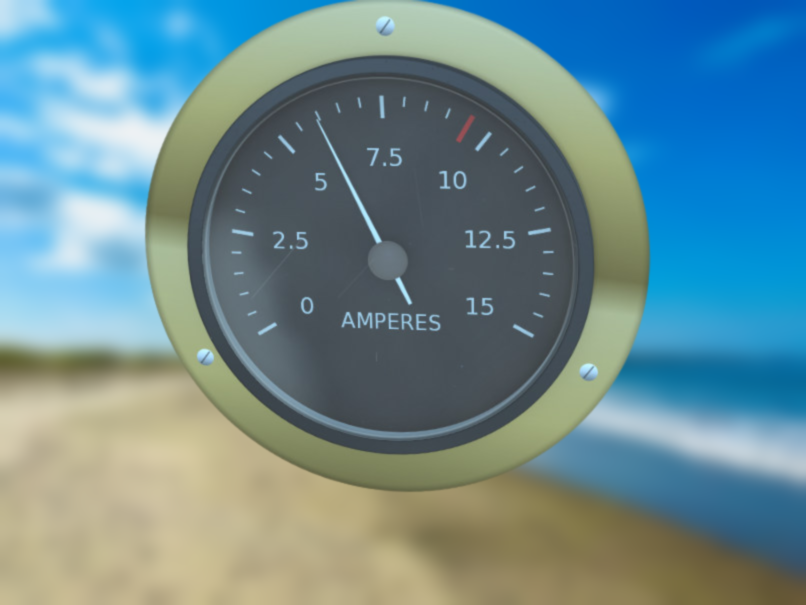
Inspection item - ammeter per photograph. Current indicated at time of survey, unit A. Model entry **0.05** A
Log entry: **6** A
